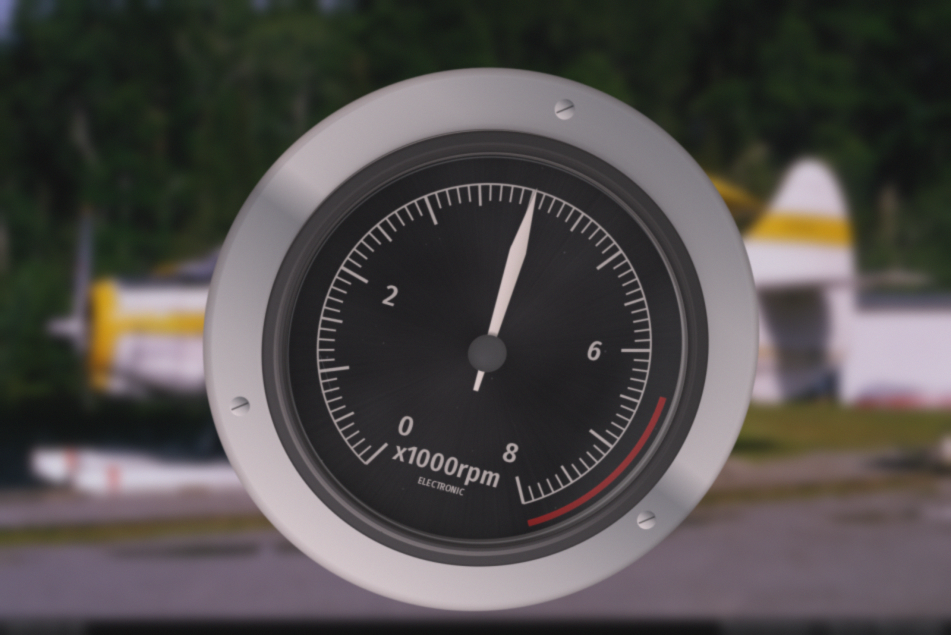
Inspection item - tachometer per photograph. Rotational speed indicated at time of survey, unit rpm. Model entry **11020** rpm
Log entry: **4000** rpm
